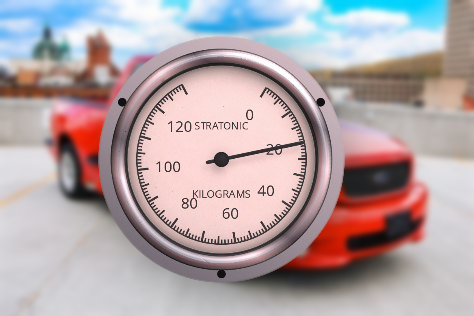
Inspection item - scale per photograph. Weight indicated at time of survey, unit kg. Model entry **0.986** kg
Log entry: **20** kg
